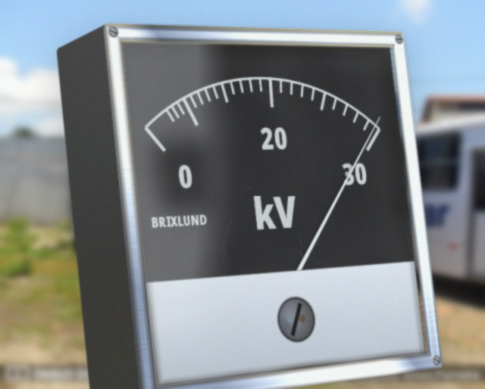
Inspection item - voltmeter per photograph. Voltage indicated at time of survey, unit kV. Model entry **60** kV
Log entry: **29.5** kV
